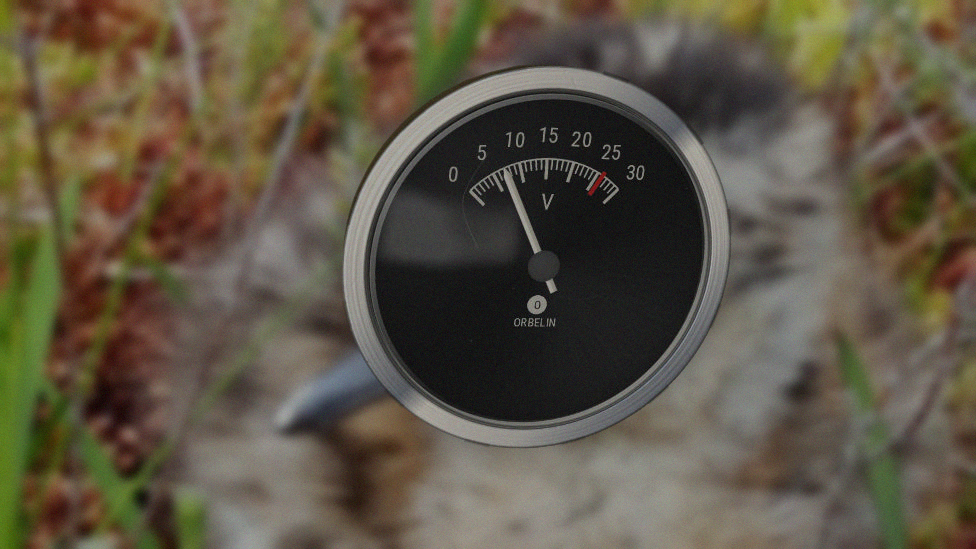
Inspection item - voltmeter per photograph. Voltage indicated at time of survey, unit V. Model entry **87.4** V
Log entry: **7** V
